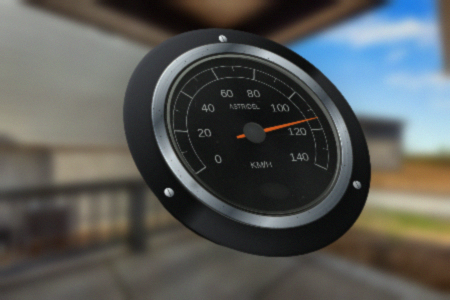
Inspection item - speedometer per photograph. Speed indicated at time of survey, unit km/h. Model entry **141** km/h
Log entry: **115** km/h
